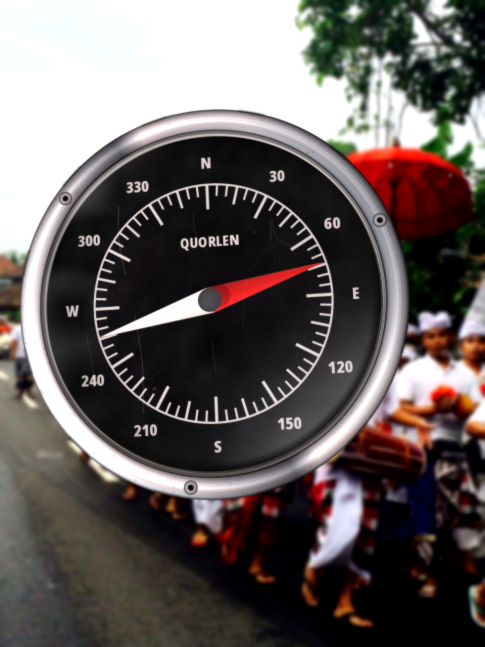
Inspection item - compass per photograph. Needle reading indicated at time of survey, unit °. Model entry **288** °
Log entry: **75** °
